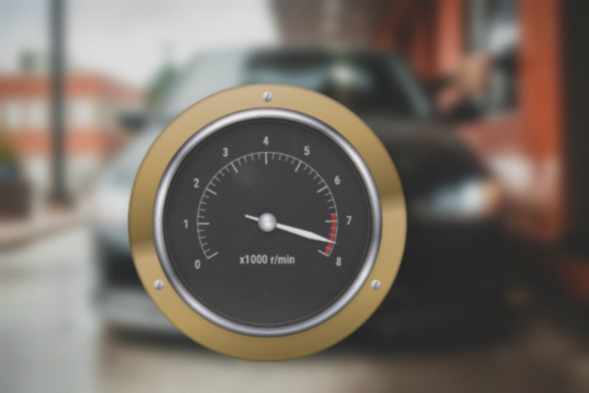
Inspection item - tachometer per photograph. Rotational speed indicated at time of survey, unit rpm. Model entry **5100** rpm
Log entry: **7600** rpm
